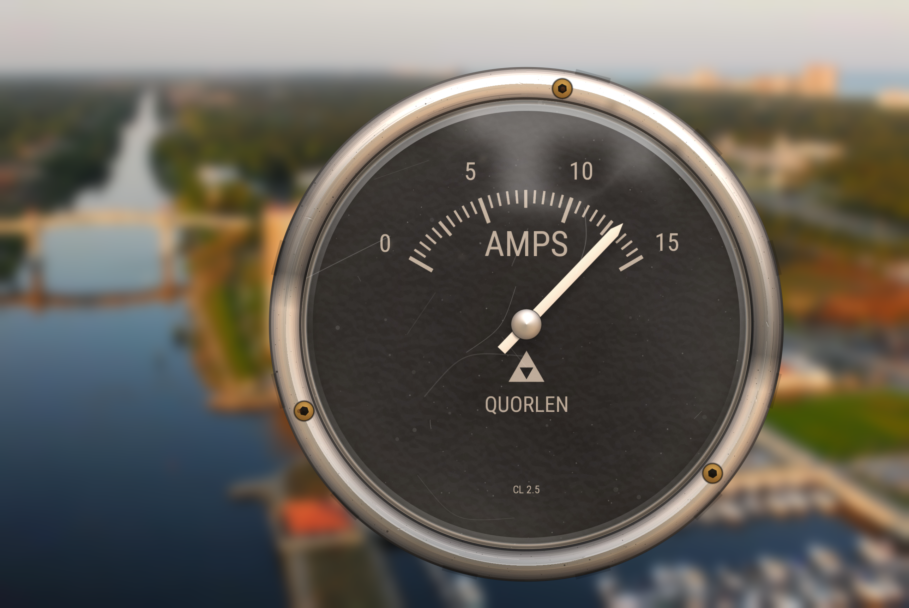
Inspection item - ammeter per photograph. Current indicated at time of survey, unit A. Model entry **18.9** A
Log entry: **13** A
